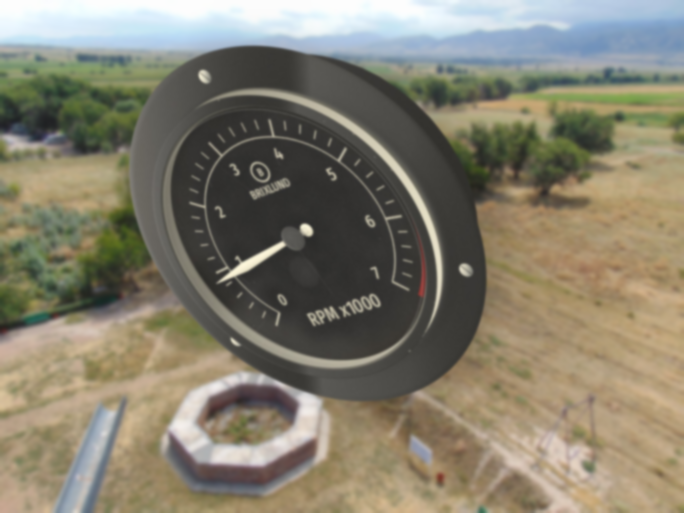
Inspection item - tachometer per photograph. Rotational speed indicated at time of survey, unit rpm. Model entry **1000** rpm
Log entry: **900** rpm
